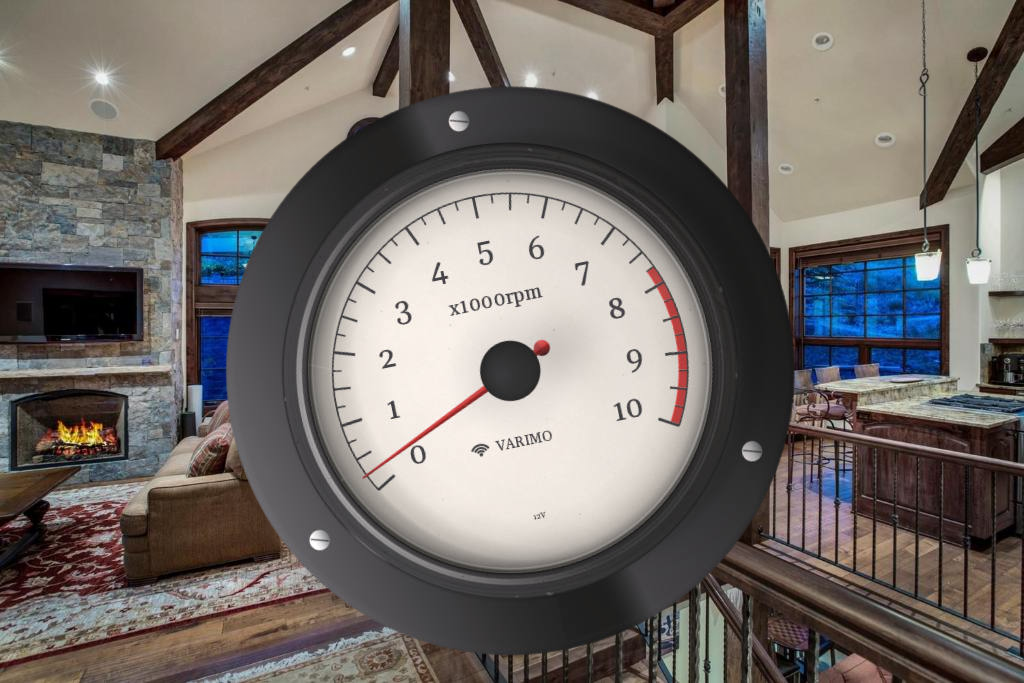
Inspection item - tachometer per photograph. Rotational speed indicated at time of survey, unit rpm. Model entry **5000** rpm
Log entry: **250** rpm
